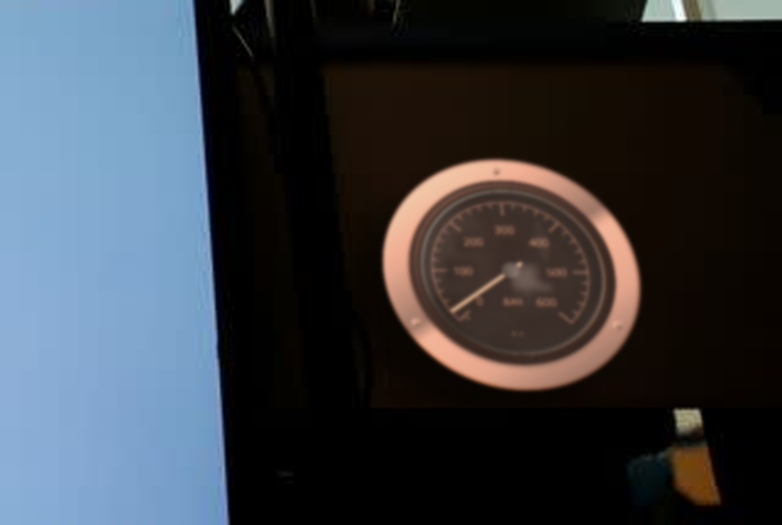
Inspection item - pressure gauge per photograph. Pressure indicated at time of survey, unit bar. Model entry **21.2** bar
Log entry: **20** bar
